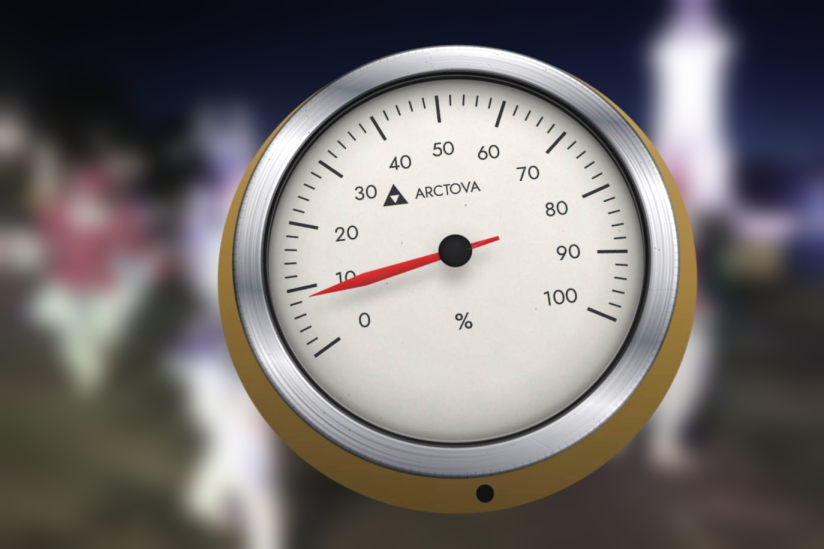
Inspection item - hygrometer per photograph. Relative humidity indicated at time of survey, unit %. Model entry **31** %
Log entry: **8** %
